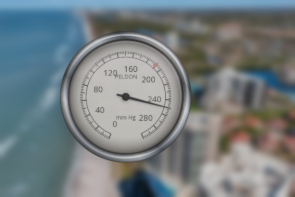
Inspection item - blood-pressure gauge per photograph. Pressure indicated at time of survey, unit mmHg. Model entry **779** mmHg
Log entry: **250** mmHg
